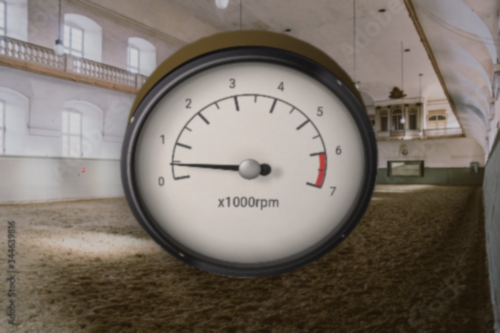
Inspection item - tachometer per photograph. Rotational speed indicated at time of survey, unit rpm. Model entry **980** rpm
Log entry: **500** rpm
